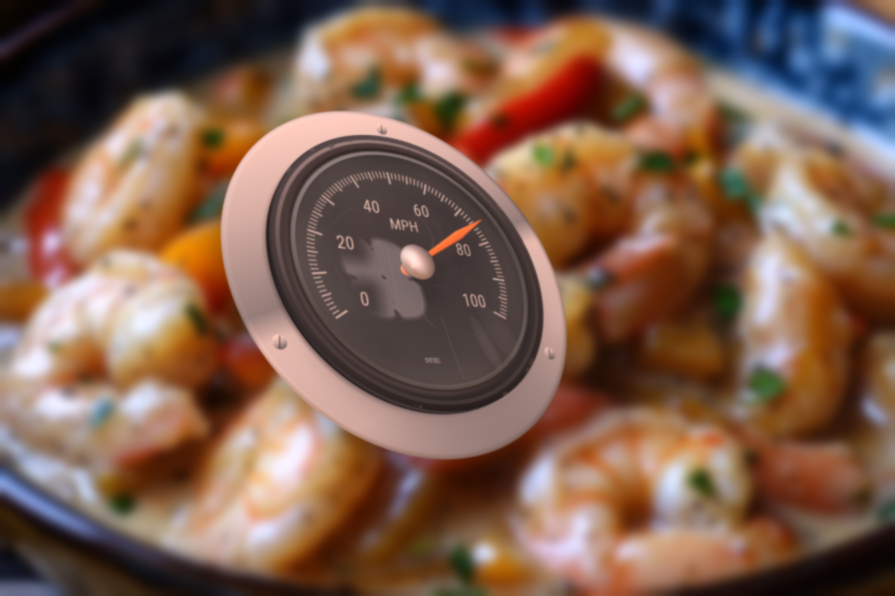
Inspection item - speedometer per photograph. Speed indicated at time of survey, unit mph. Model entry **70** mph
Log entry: **75** mph
